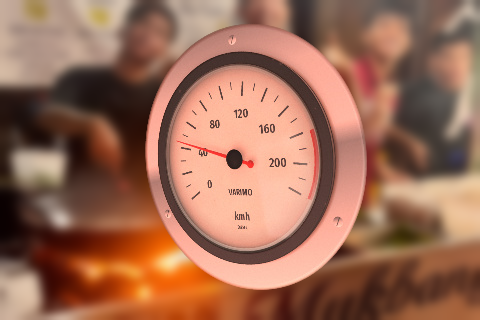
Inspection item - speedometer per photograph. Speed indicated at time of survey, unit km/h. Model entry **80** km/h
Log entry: **45** km/h
